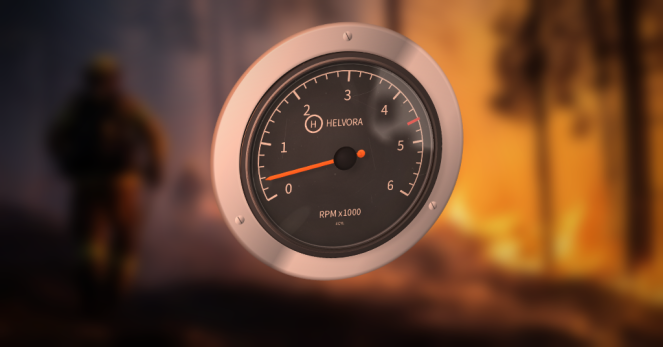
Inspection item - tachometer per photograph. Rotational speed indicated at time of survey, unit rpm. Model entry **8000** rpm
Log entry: **400** rpm
